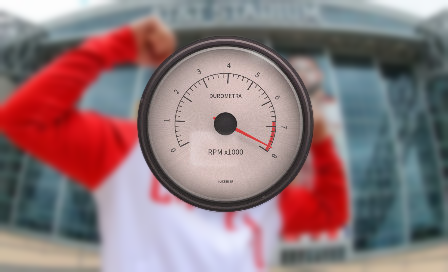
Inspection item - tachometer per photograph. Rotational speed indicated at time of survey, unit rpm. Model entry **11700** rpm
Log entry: **7800** rpm
